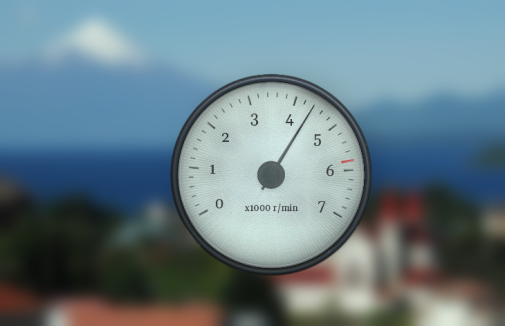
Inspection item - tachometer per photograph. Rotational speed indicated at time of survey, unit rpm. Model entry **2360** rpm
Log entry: **4400** rpm
